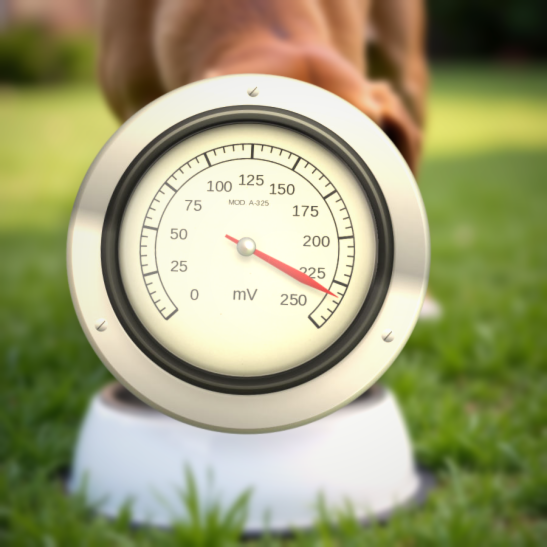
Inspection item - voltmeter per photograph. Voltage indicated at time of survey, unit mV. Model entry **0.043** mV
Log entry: **232.5** mV
